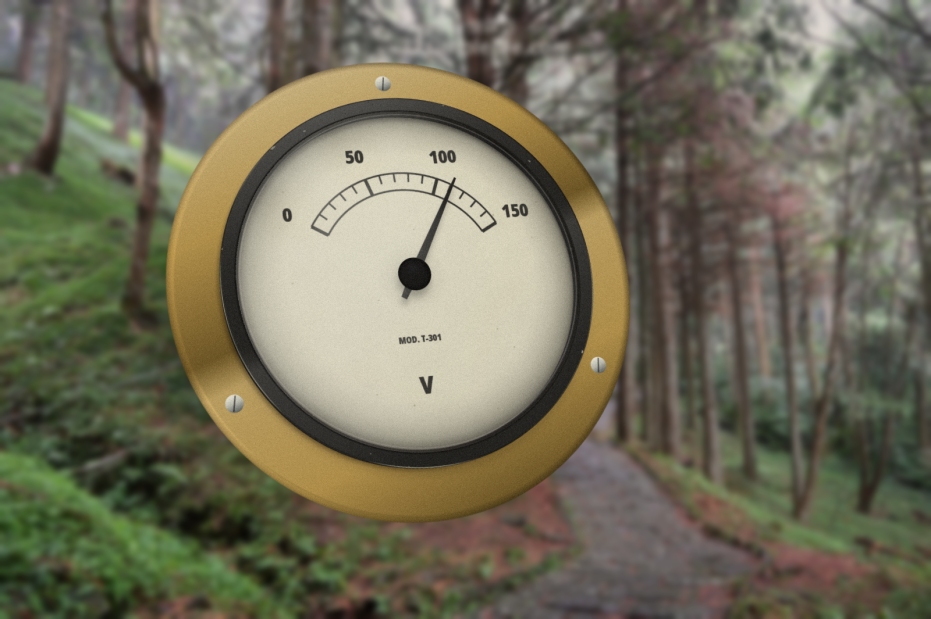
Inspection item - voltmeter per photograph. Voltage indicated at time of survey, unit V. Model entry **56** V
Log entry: **110** V
